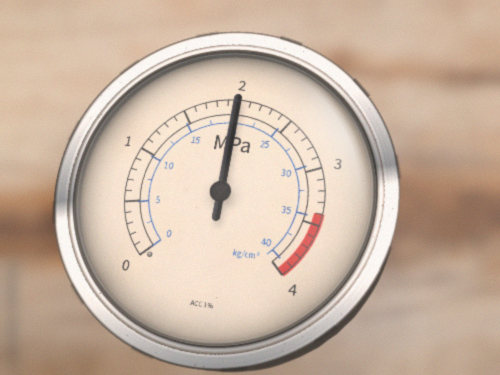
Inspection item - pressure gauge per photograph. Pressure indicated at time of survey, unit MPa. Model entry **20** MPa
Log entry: **2** MPa
